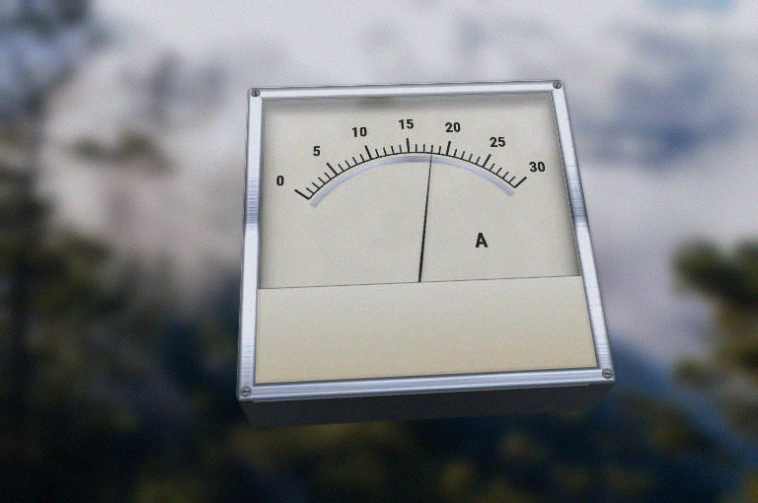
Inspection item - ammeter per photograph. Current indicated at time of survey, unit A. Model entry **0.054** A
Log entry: **18** A
